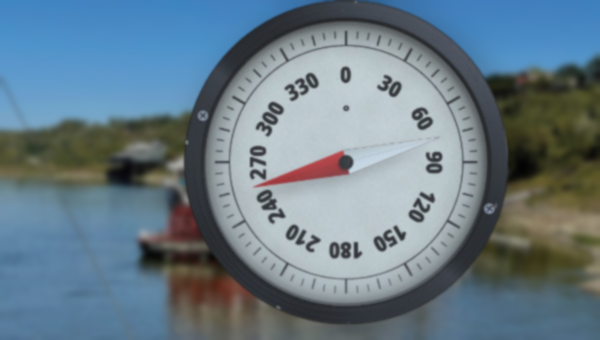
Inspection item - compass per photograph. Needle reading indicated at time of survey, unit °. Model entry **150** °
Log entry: **255** °
